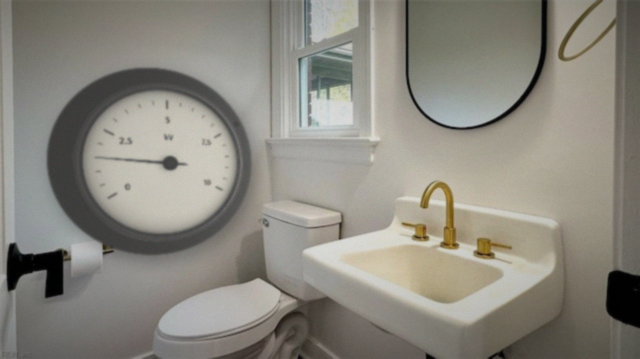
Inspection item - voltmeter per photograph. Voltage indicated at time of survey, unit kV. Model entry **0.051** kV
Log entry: **1.5** kV
